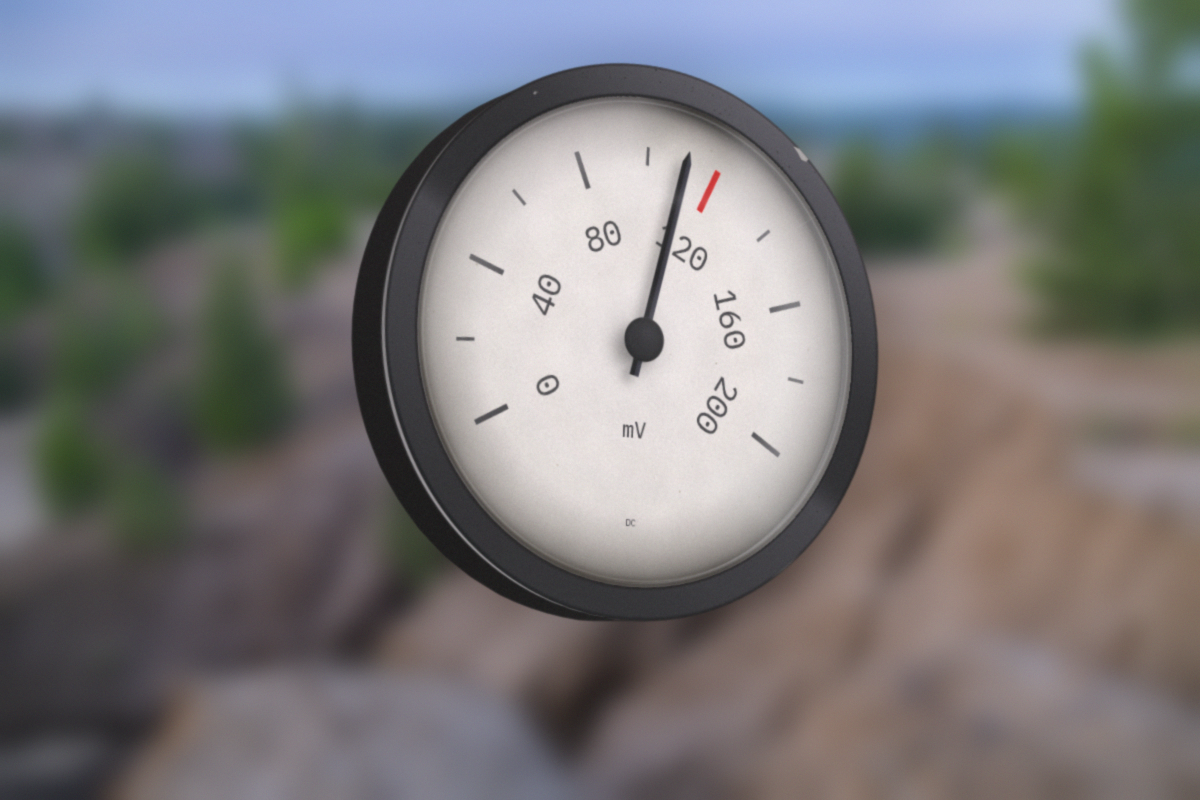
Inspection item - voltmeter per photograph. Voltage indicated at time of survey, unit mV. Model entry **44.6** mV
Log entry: **110** mV
